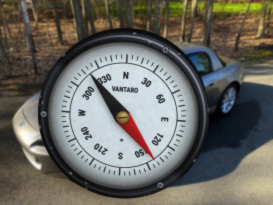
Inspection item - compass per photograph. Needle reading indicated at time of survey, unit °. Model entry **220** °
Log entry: **140** °
